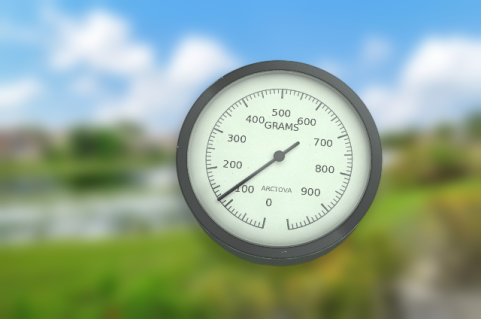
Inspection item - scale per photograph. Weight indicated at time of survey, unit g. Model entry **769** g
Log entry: **120** g
